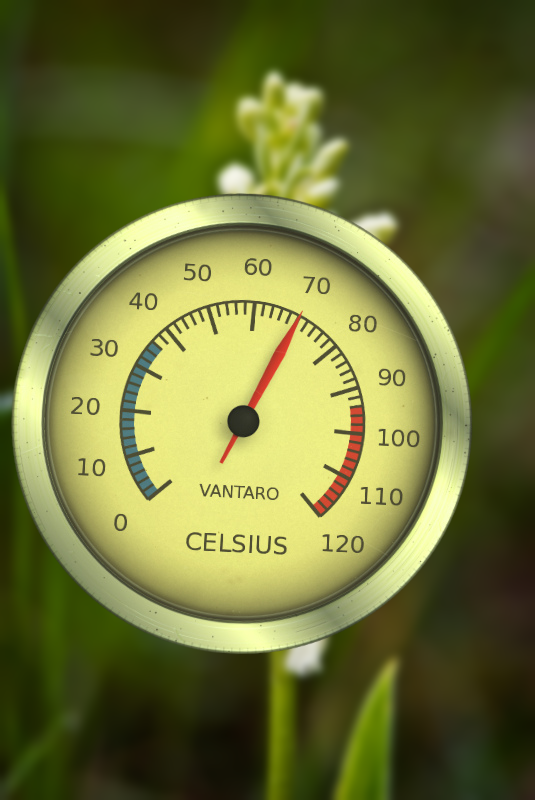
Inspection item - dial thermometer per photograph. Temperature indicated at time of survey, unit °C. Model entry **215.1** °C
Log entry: **70** °C
